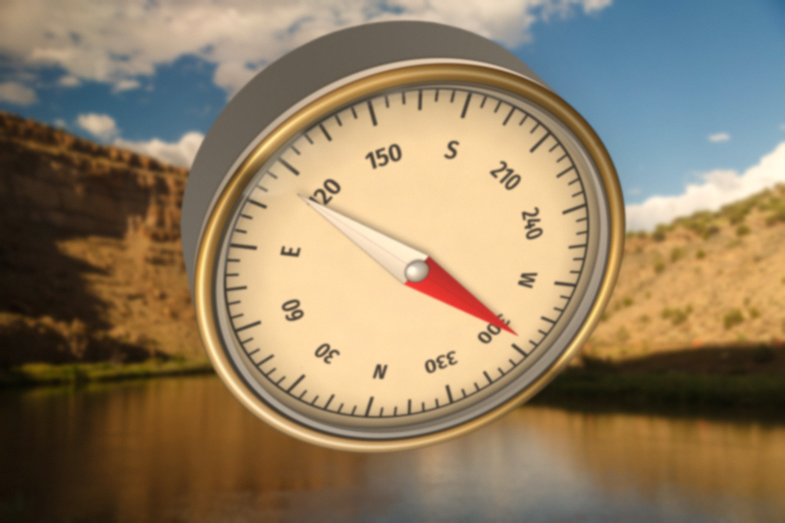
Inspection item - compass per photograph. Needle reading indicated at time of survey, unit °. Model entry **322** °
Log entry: **295** °
